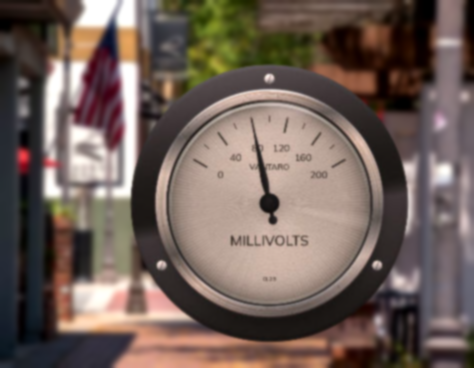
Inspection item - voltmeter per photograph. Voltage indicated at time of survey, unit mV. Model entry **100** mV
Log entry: **80** mV
